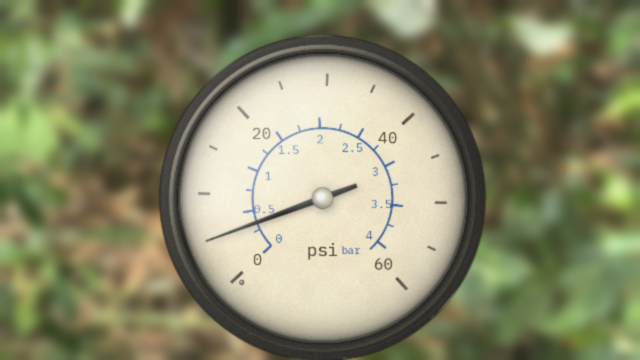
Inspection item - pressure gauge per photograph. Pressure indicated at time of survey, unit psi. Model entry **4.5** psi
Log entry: **5** psi
